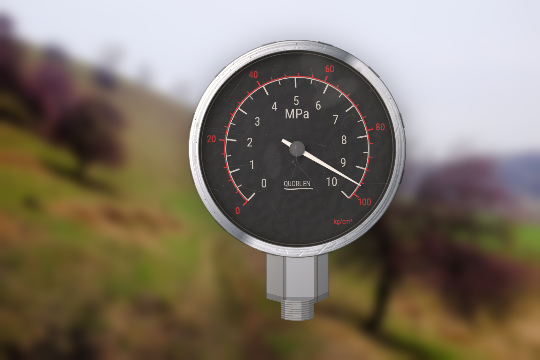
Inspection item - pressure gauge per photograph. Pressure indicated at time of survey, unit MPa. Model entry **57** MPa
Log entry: **9.5** MPa
